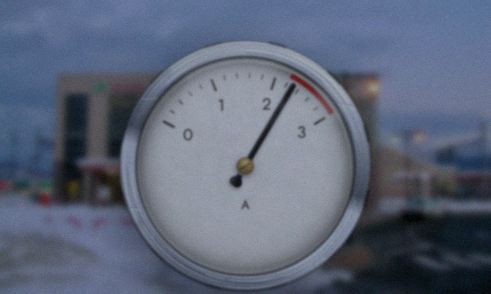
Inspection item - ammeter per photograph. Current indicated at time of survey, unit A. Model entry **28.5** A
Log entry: **2.3** A
